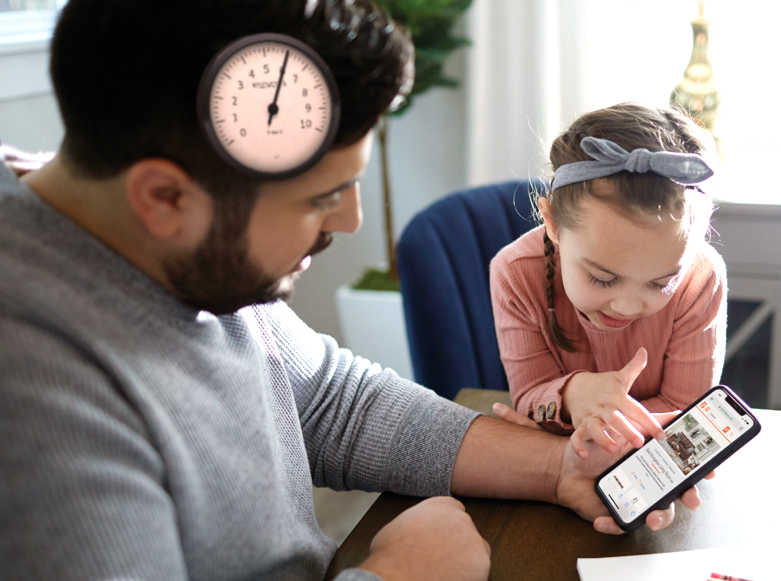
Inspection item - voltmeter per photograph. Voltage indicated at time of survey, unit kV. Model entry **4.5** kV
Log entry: **6** kV
